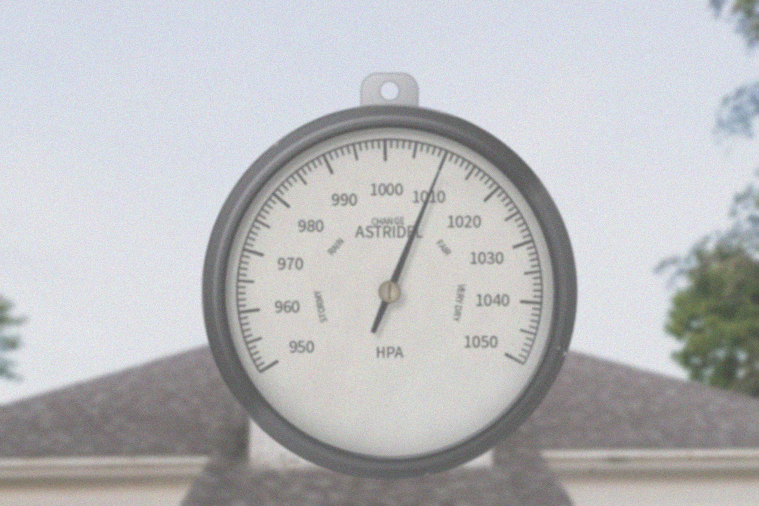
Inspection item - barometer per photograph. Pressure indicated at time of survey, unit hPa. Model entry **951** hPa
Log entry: **1010** hPa
